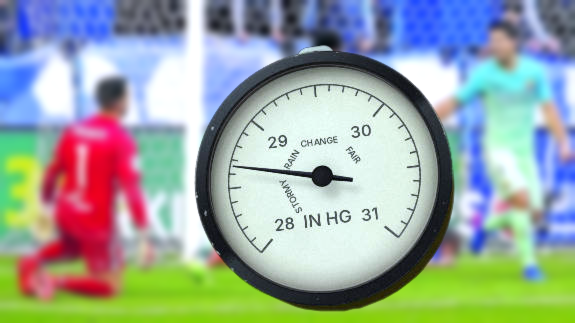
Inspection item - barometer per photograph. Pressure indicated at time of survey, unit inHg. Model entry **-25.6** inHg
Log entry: **28.65** inHg
